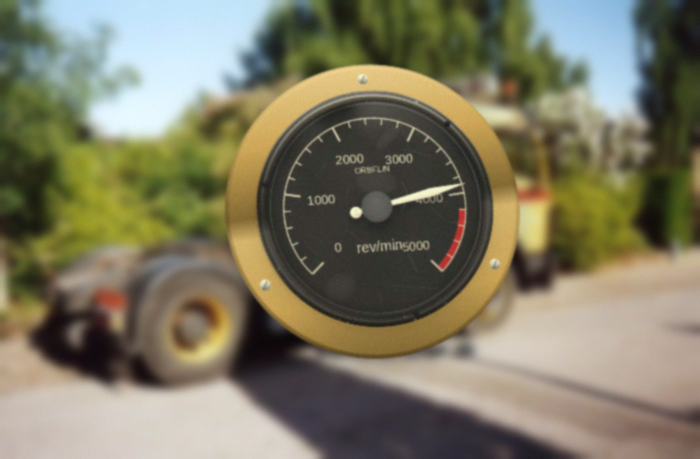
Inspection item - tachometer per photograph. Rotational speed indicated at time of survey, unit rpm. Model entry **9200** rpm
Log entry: **3900** rpm
